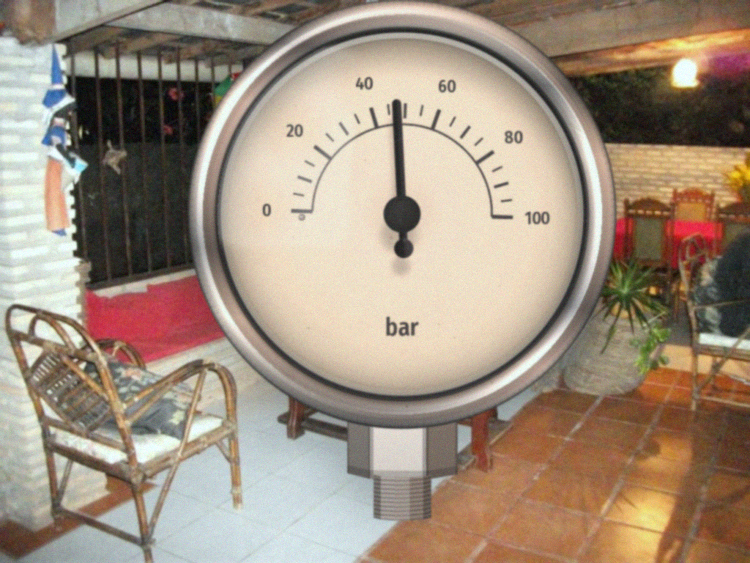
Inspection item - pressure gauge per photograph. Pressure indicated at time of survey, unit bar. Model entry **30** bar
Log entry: **47.5** bar
